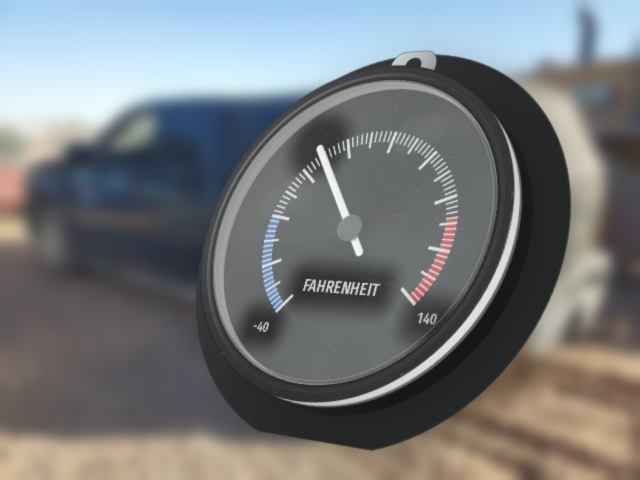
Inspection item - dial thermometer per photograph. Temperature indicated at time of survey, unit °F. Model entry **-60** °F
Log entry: **30** °F
